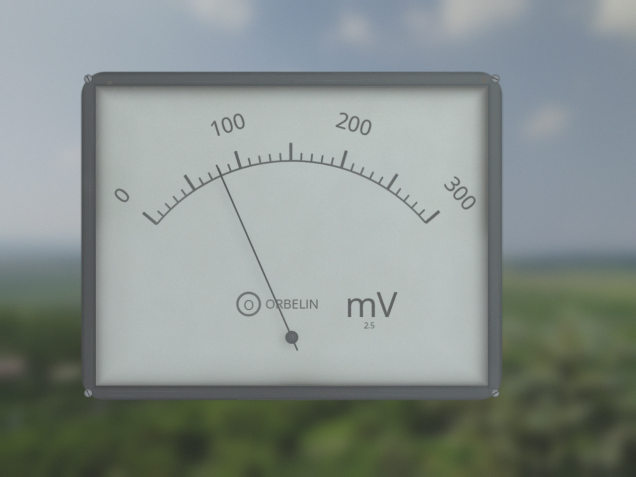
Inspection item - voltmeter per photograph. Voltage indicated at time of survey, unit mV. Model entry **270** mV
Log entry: **80** mV
